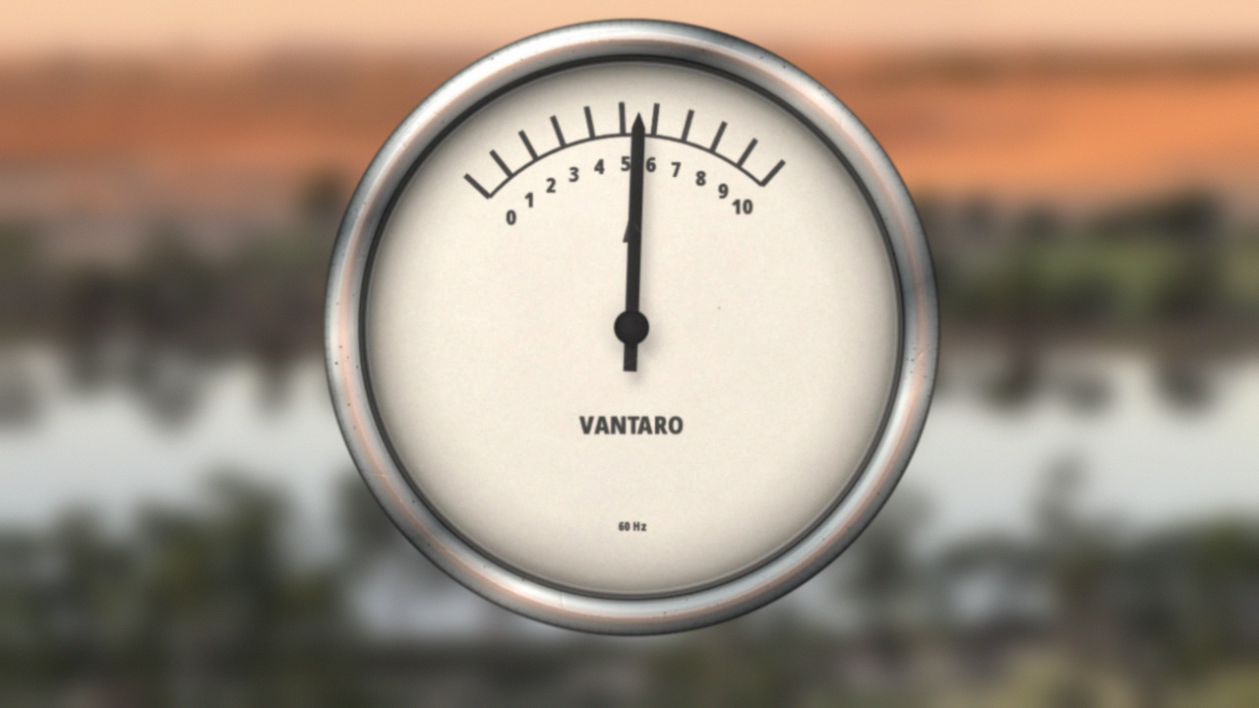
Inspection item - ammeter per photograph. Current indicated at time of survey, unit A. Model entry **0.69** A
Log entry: **5.5** A
